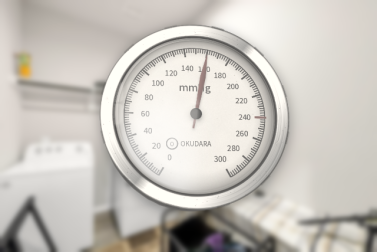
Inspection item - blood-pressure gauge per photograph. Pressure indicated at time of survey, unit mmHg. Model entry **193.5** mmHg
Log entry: **160** mmHg
